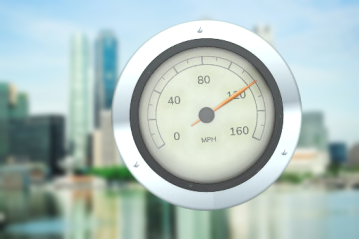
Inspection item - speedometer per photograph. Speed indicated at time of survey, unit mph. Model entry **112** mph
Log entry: **120** mph
